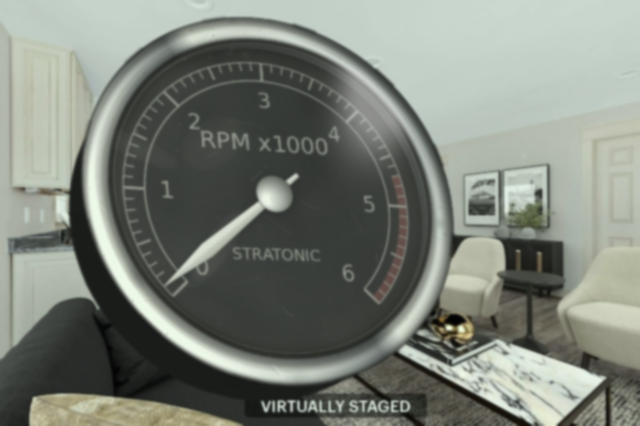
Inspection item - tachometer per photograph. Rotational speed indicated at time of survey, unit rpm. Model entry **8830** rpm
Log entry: **100** rpm
